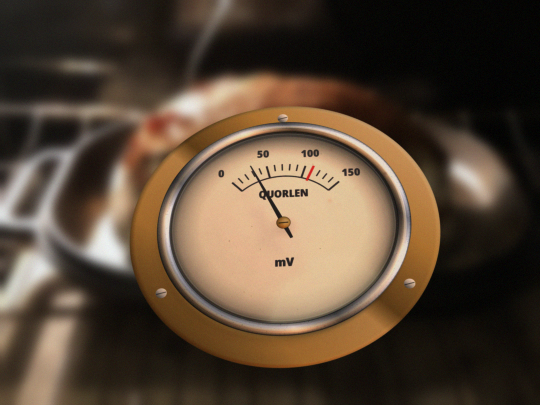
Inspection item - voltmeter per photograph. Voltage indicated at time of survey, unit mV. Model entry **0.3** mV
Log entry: **30** mV
